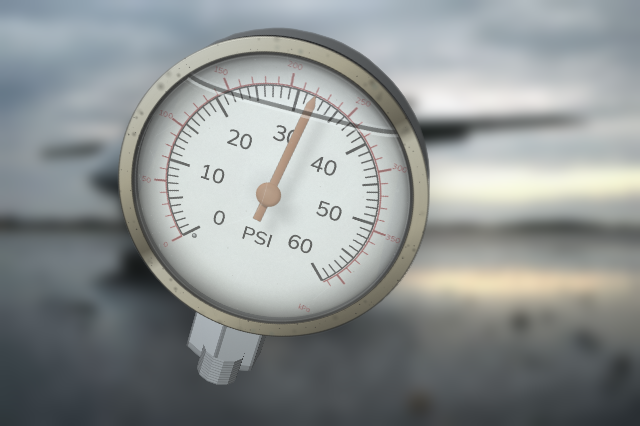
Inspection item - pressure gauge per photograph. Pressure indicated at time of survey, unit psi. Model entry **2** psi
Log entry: **32** psi
